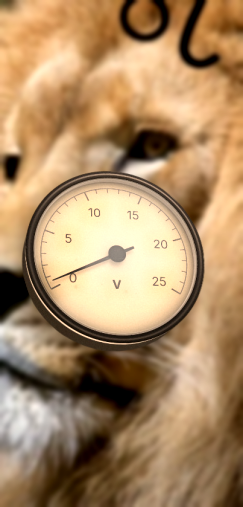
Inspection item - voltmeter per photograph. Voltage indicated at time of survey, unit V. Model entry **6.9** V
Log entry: **0.5** V
